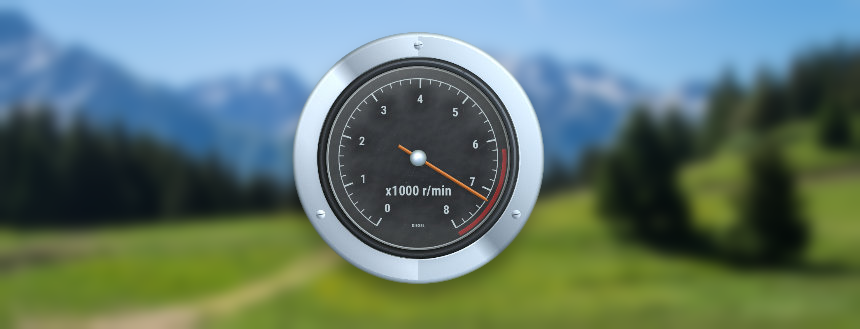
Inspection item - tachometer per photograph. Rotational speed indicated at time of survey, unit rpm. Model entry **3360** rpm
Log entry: **7200** rpm
